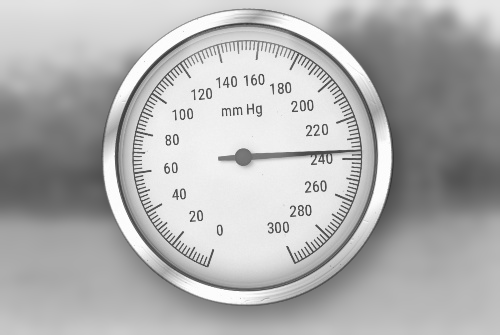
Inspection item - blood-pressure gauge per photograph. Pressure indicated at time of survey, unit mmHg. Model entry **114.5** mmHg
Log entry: **236** mmHg
